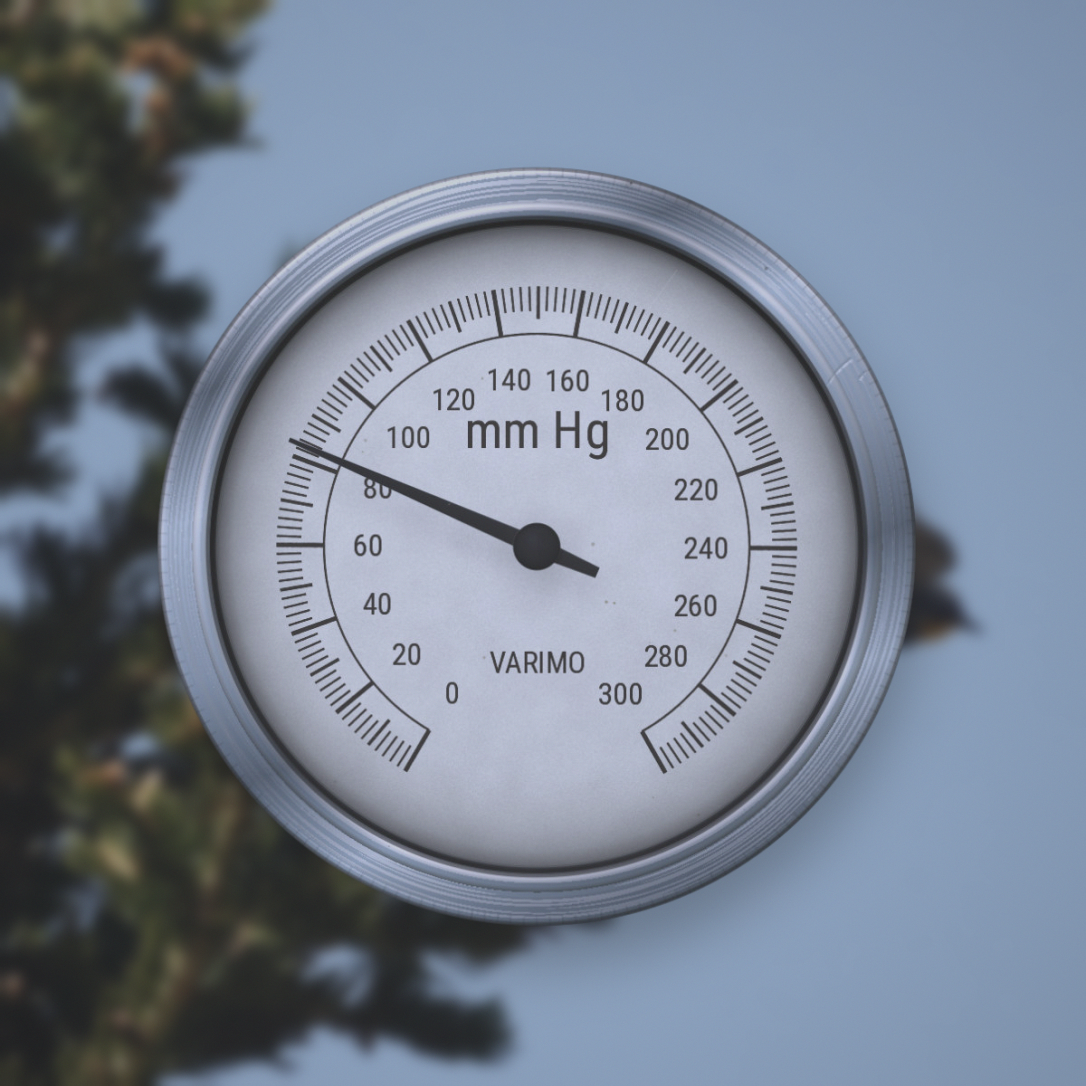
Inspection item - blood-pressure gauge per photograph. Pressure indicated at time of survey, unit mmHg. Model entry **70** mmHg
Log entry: **83** mmHg
